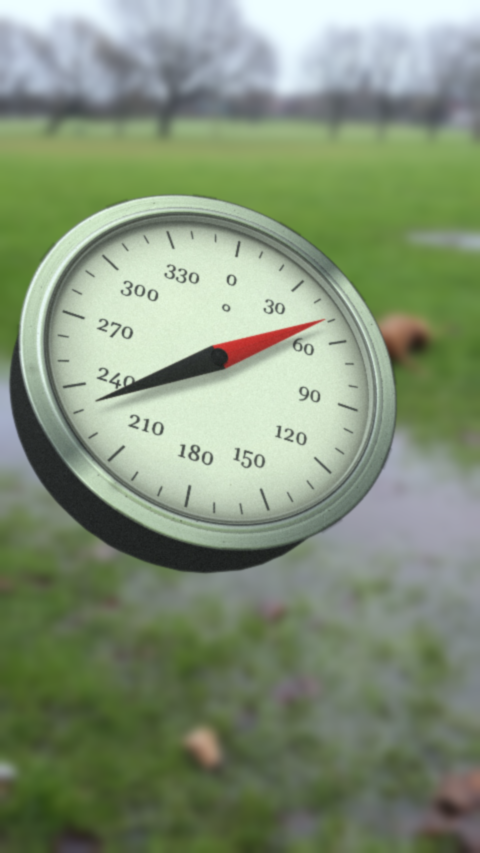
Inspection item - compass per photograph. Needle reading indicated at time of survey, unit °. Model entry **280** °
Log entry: **50** °
